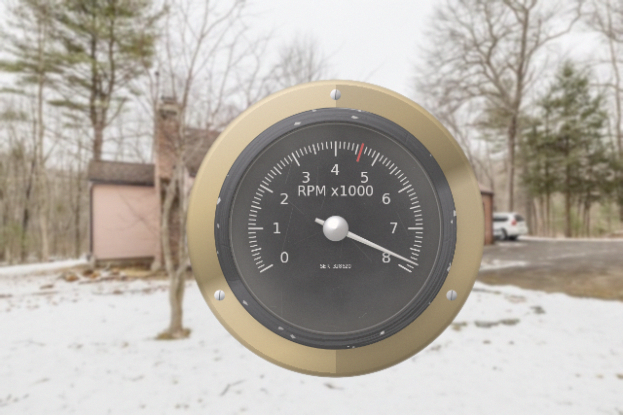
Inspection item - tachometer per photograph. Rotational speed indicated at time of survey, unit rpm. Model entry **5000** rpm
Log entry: **7800** rpm
